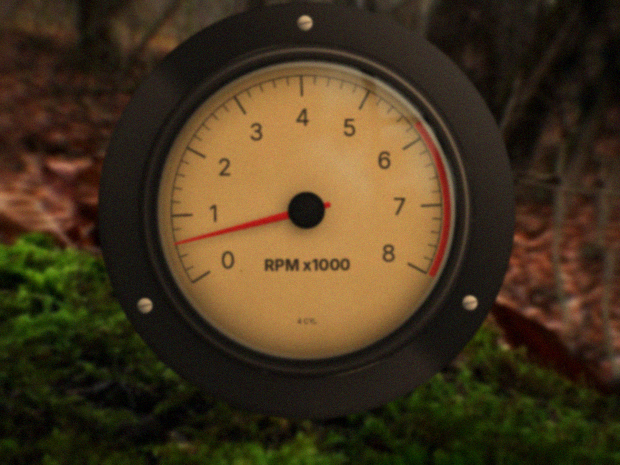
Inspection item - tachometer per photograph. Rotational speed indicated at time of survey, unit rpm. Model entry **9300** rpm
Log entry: **600** rpm
